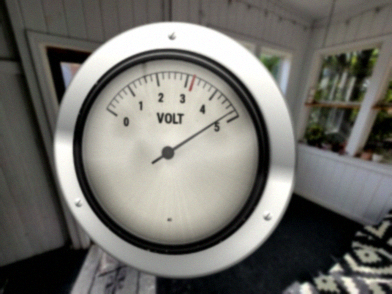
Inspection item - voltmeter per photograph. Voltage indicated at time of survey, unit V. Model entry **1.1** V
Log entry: **4.8** V
